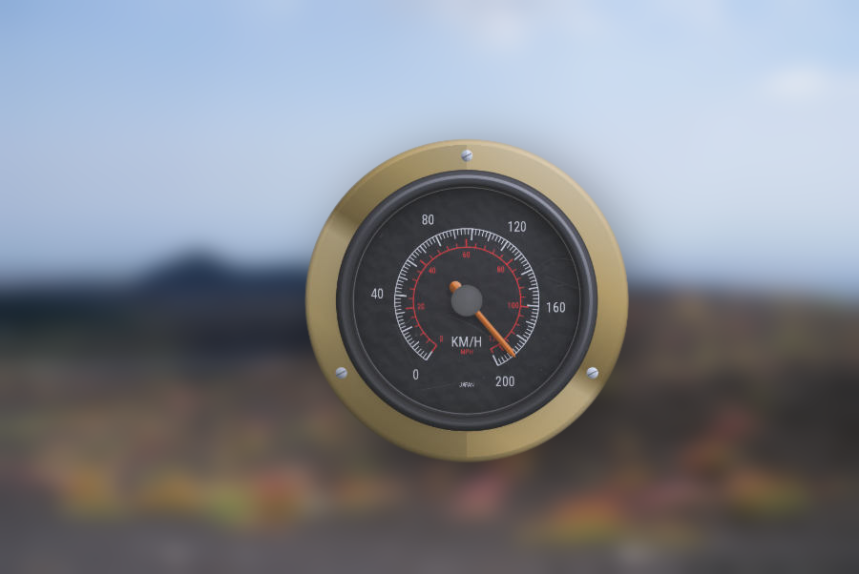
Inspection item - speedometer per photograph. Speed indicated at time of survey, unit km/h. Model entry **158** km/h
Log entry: **190** km/h
